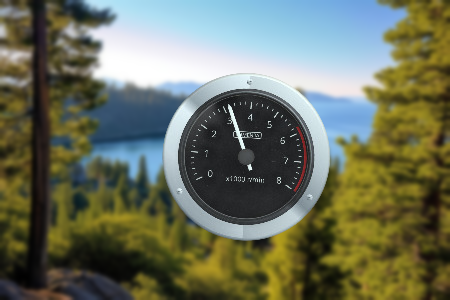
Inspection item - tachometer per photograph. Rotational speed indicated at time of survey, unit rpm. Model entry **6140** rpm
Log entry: **3200** rpm
